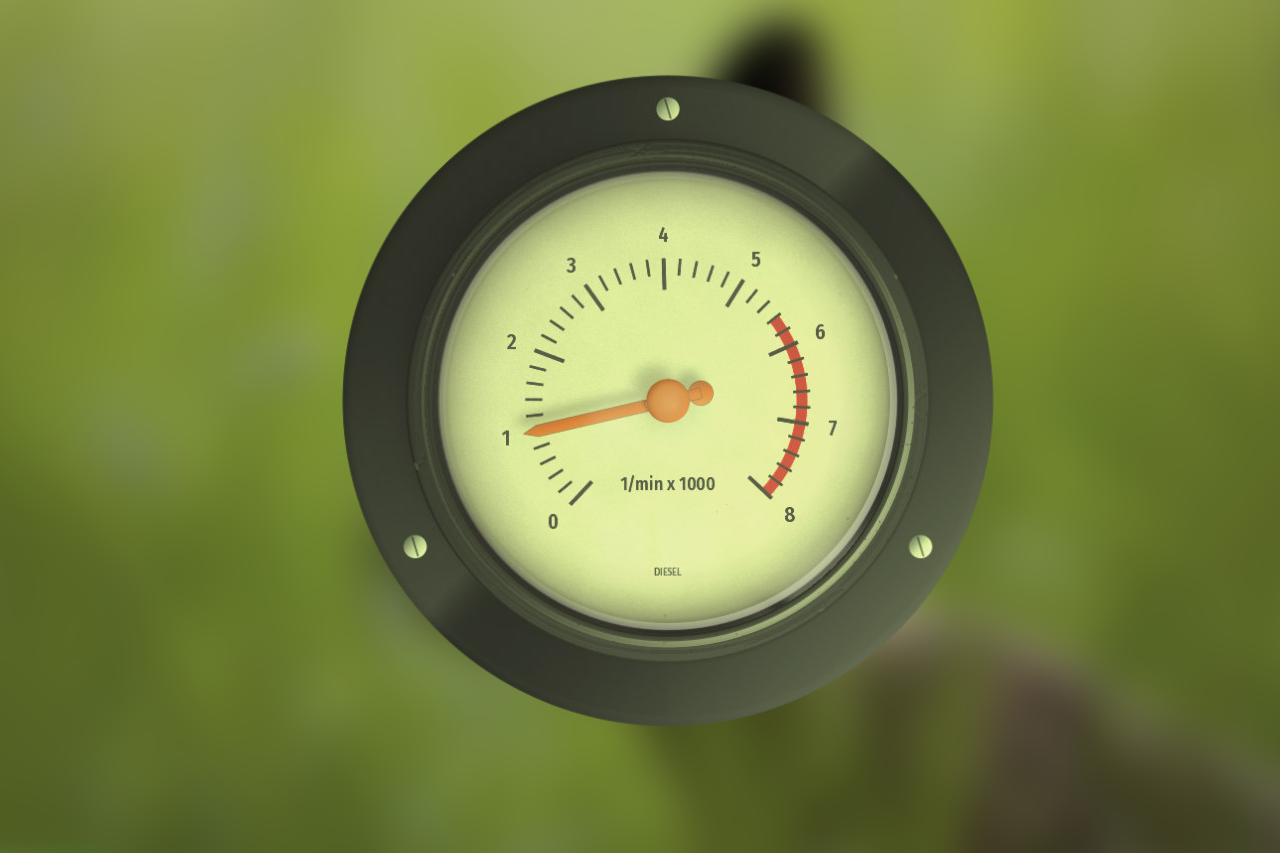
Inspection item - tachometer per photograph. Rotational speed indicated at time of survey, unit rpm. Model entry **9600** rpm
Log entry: **1000** rpm
